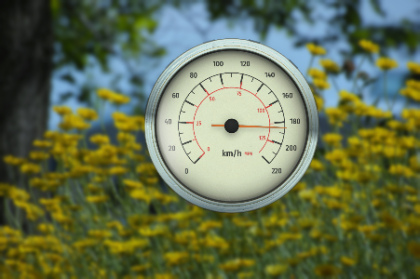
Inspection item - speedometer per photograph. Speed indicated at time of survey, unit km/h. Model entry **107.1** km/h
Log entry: **185** km/h
